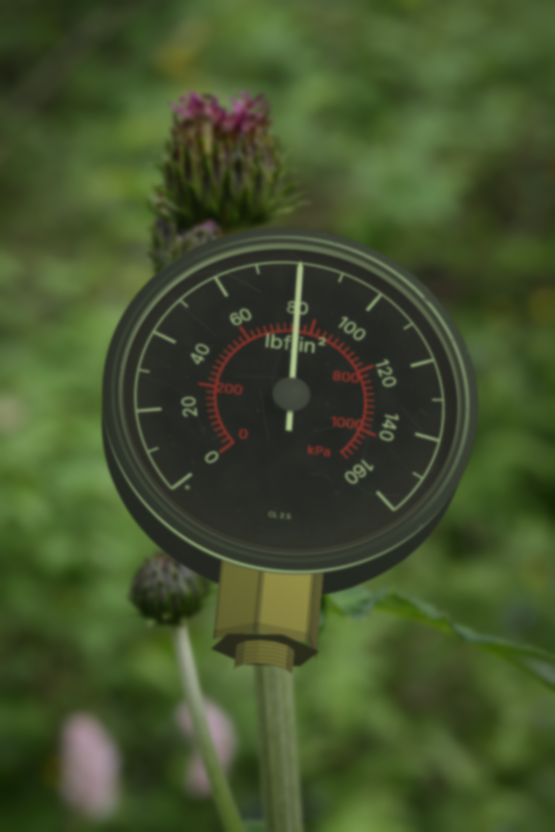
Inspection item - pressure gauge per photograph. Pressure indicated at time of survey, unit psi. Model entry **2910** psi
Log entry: **80** psi
